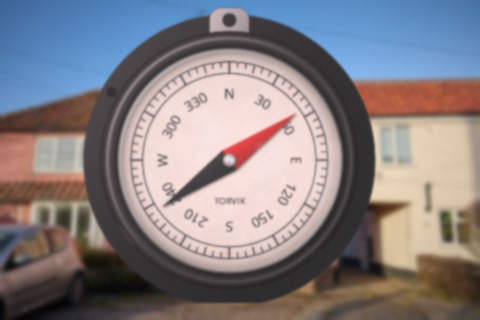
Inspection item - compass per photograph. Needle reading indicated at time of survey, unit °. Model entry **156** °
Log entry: **55** °
